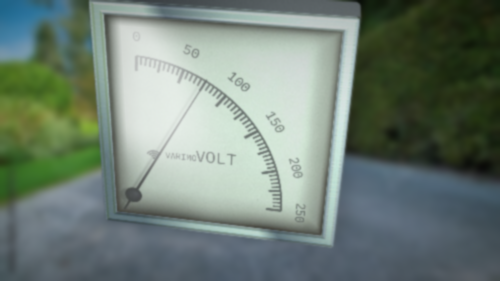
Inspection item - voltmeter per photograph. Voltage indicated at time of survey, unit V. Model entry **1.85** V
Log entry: **75** V
